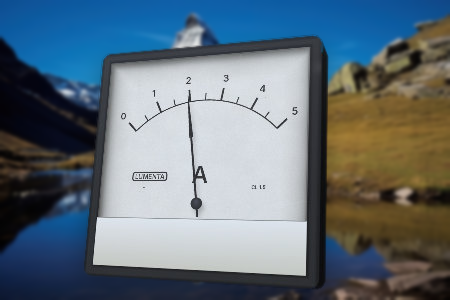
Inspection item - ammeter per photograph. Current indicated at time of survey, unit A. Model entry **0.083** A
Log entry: **2** A
